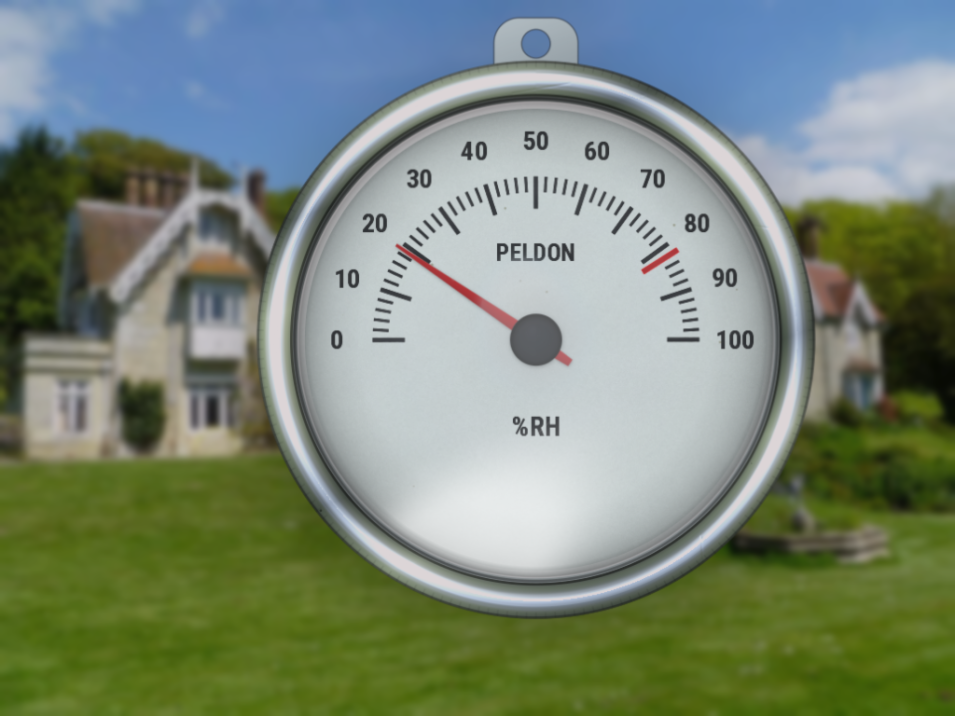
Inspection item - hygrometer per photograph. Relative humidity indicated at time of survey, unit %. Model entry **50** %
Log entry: **19** %
